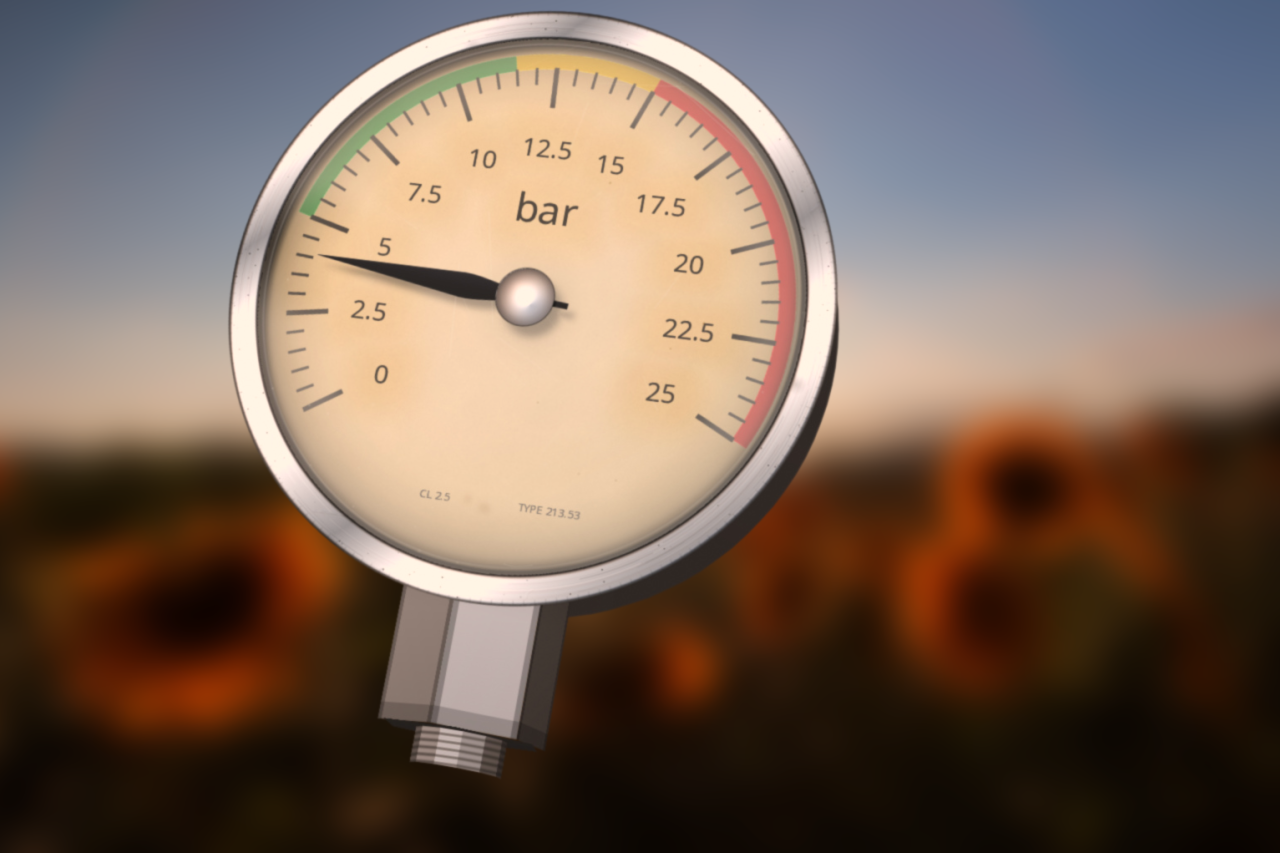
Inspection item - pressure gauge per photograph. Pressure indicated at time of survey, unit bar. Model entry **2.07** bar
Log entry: **4** bar
